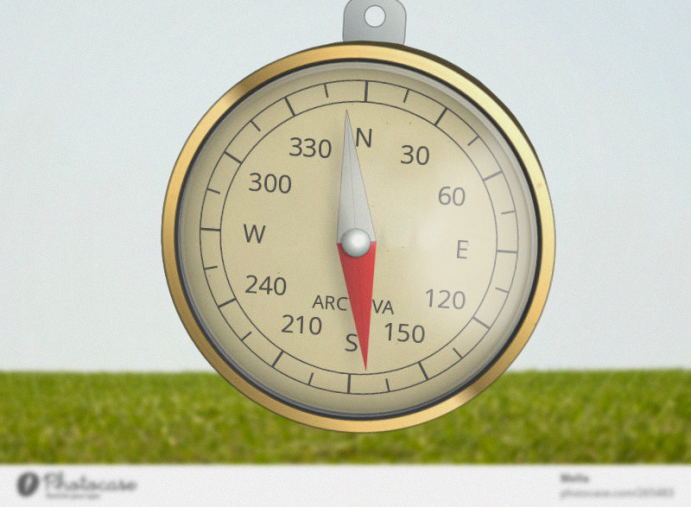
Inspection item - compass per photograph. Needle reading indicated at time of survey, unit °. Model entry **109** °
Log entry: **172.5** °
